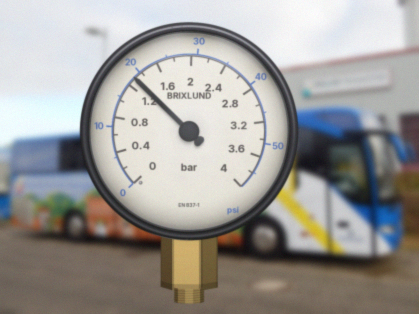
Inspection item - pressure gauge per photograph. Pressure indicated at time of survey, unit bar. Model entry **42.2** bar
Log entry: **1.3** bar
